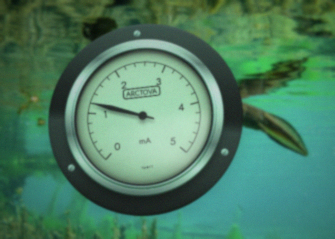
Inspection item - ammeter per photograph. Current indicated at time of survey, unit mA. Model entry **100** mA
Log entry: **1.2** mA
